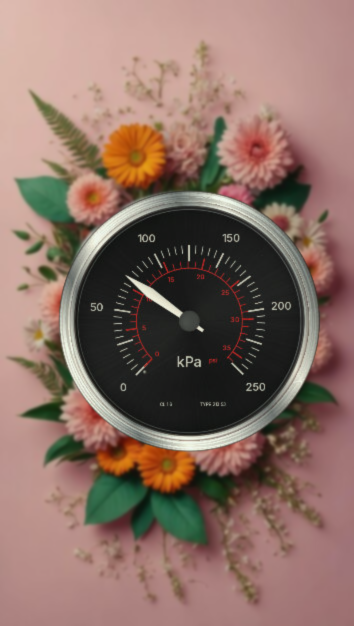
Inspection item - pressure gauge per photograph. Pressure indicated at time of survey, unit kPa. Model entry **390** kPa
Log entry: **75** kPa
